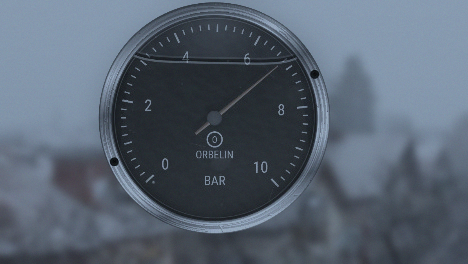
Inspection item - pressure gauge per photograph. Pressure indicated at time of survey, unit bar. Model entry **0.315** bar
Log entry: **6.8** bar
